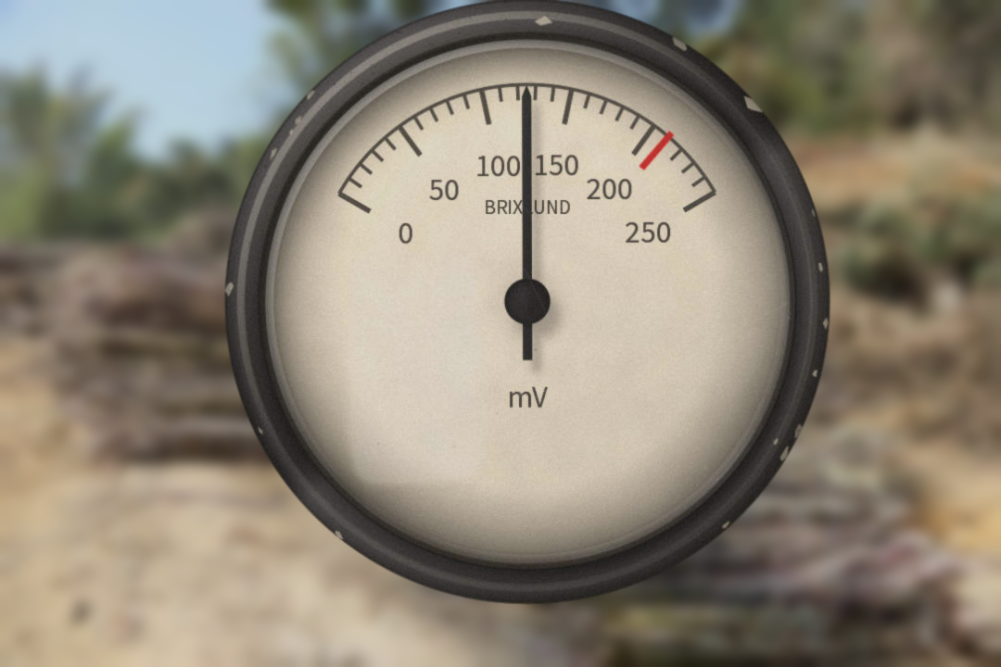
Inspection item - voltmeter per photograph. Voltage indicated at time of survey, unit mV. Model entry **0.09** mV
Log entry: **125** mV
